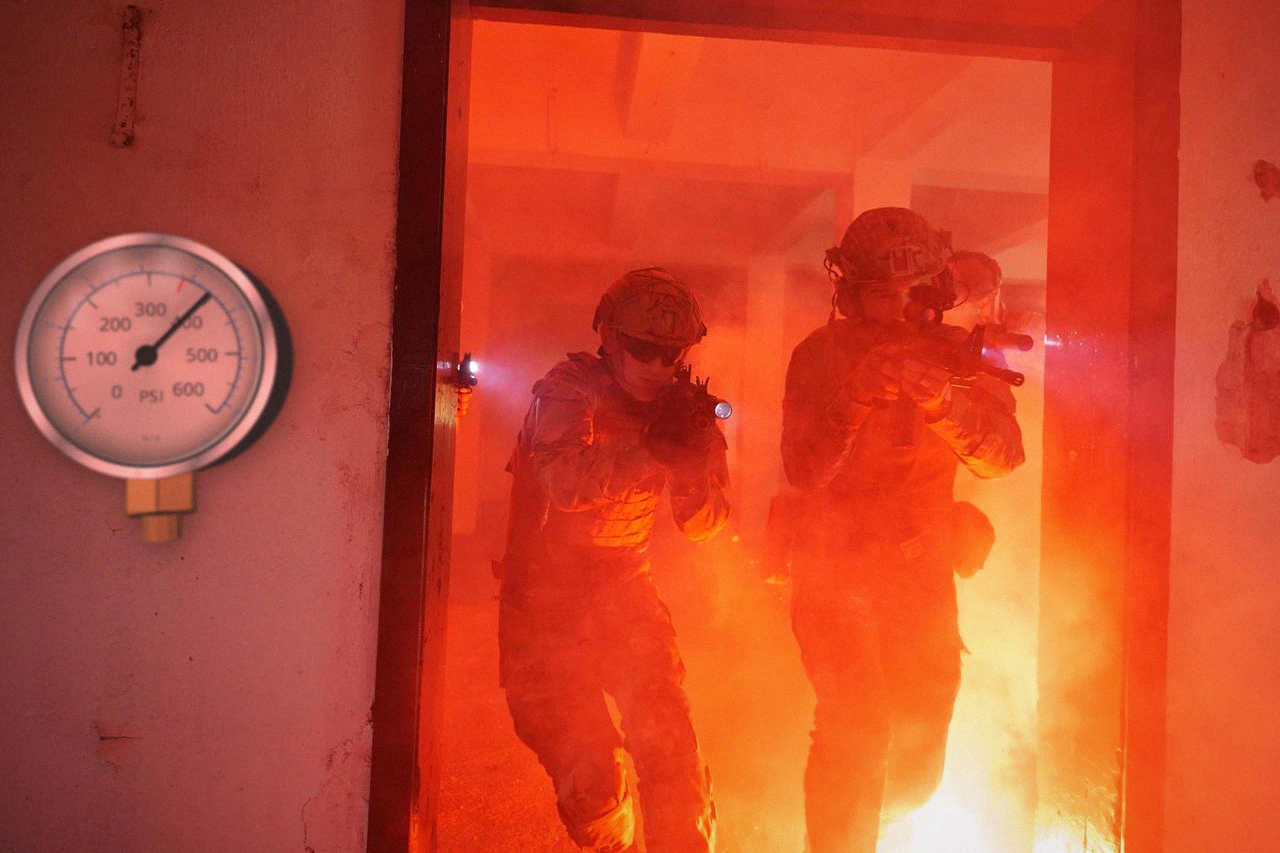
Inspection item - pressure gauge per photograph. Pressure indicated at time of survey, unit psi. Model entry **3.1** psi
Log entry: **400** psi
